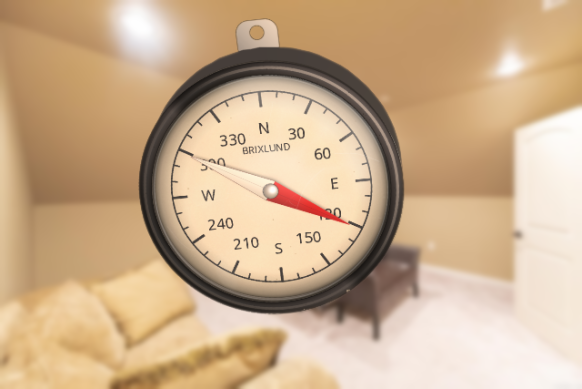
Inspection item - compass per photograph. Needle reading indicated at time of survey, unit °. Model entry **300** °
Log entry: **120** °
